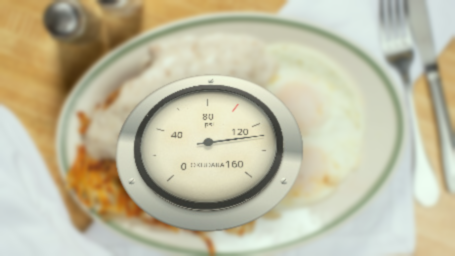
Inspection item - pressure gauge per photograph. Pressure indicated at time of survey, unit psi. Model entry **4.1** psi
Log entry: **130** psi
